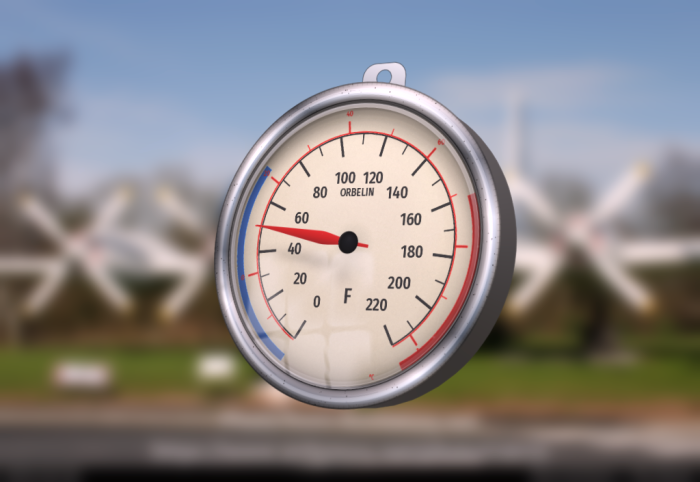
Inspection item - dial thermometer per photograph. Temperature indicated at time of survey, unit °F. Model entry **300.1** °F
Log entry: **50** °F
